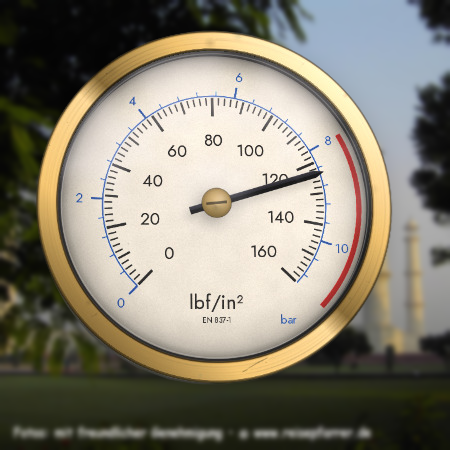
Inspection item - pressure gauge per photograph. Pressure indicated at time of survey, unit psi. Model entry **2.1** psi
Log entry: **124** psi
